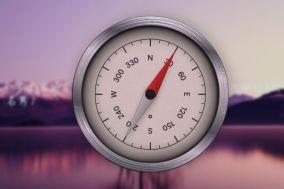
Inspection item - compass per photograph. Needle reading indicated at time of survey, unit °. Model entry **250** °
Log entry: **30** °
